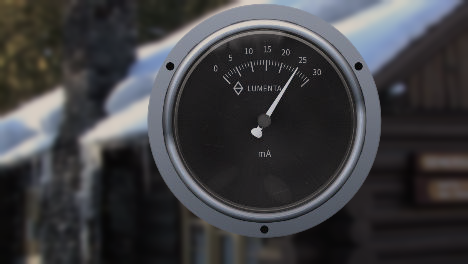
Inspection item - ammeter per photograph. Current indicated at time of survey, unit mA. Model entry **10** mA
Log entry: **25** mA
